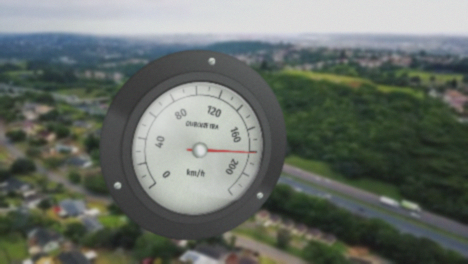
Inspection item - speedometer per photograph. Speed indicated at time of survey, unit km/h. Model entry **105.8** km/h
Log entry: **180** km/h
